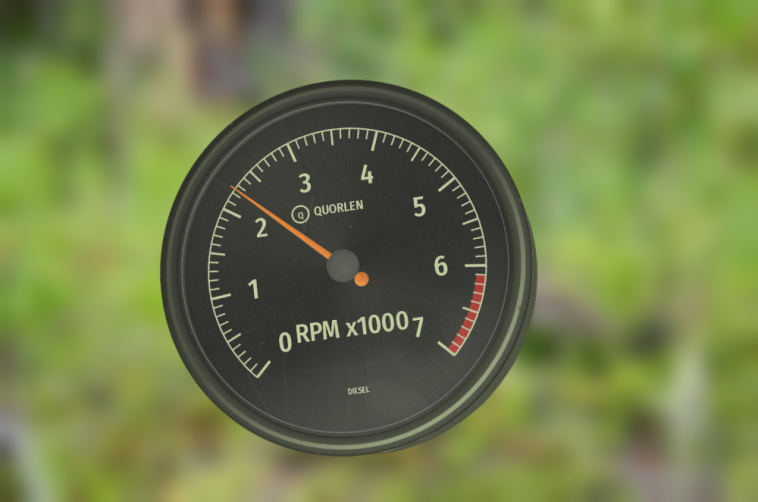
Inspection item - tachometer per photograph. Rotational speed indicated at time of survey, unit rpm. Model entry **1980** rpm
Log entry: **2250** rpm
